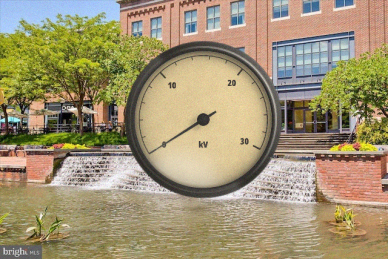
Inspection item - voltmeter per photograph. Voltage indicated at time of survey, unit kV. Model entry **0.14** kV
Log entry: **0** kV
